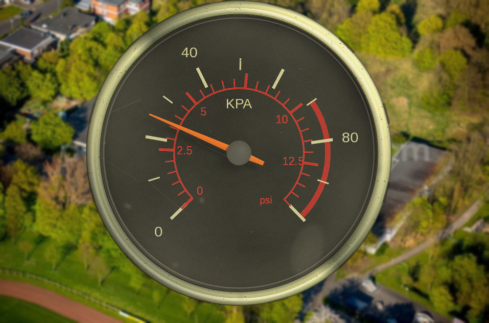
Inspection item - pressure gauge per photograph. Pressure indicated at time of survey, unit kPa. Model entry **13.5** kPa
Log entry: **25** kPa
